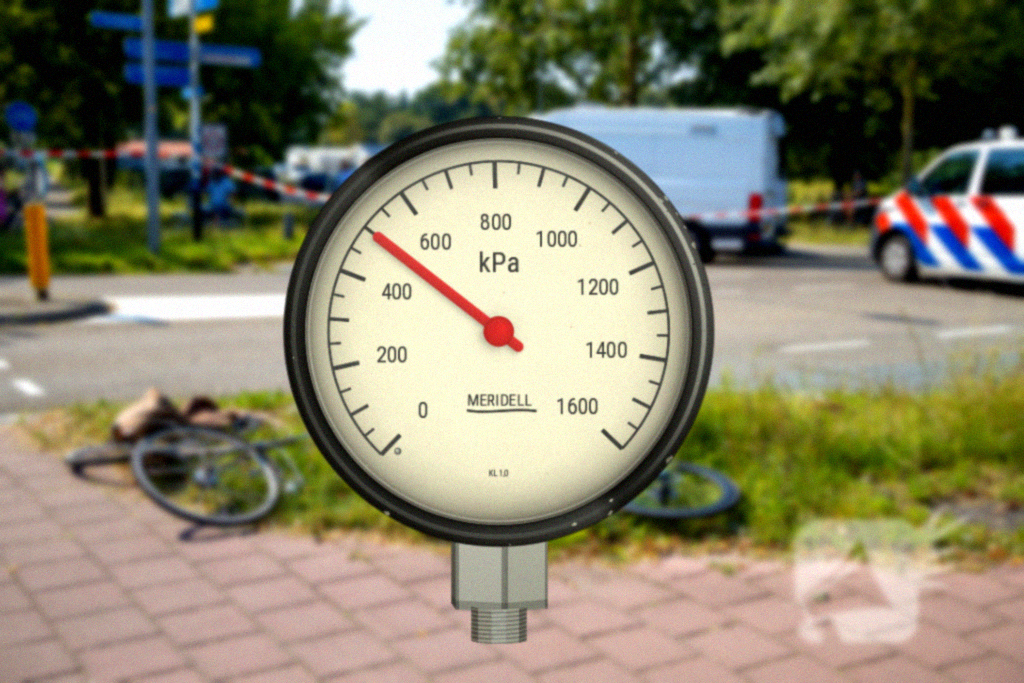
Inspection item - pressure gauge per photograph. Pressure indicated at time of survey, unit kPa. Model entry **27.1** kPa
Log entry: **500** kPa
